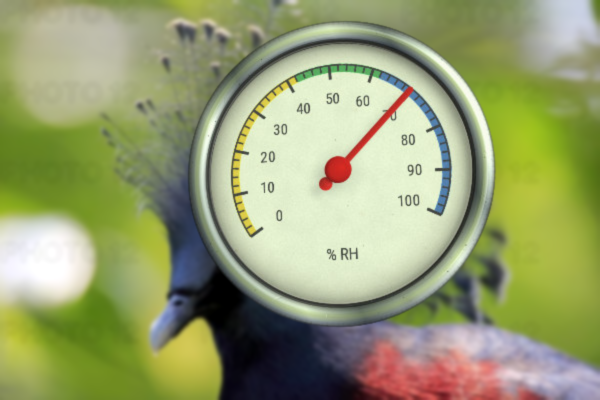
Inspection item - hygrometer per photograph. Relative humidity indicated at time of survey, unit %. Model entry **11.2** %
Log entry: **70** %
